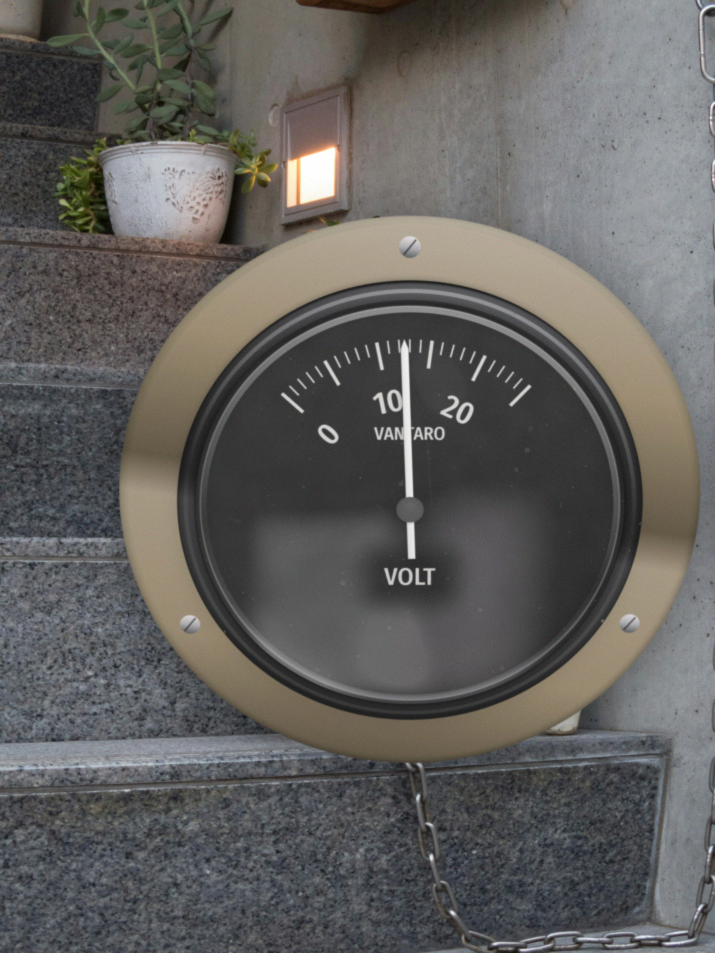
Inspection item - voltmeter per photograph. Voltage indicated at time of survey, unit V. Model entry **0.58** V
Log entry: **12.5** V
